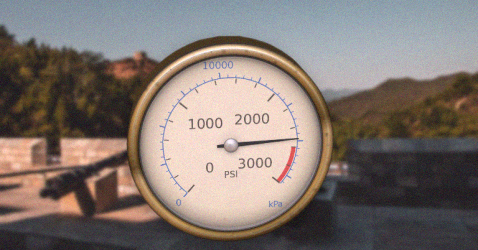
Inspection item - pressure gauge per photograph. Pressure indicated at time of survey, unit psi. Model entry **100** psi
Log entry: **2500** psi
